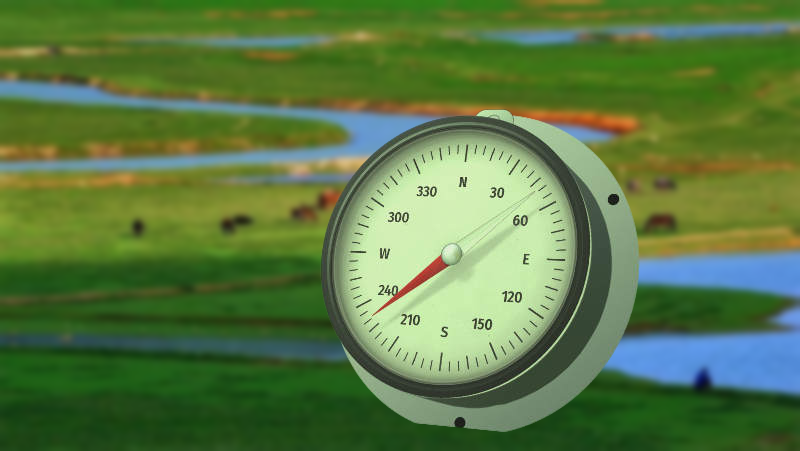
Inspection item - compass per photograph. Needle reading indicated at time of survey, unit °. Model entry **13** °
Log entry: **230** °
